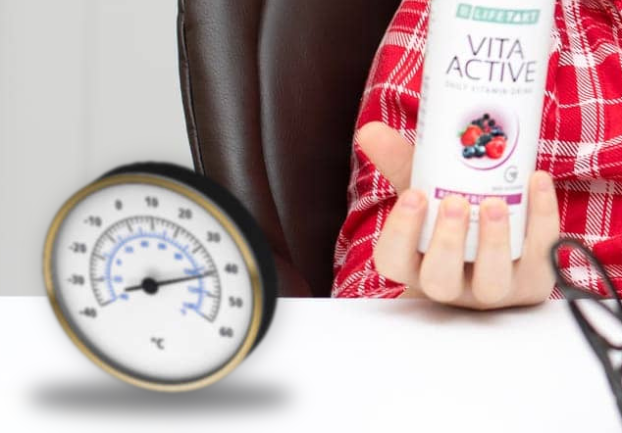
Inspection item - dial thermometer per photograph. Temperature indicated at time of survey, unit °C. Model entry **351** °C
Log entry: **40** °C
